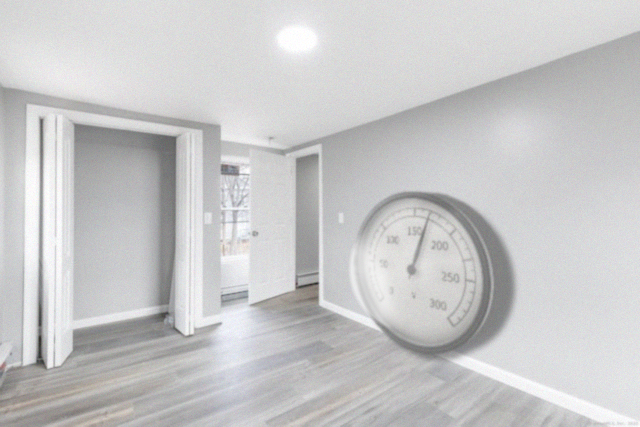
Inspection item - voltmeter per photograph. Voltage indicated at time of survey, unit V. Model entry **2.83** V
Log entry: **170** V
